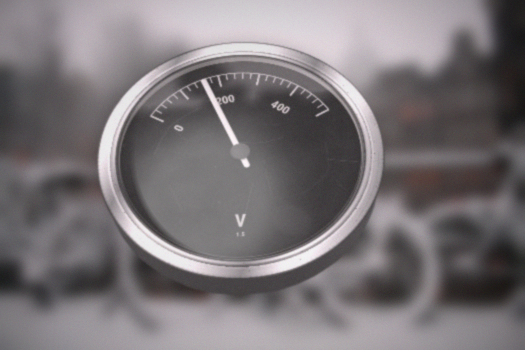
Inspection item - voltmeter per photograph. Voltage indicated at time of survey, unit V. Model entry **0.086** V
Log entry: **160** V
